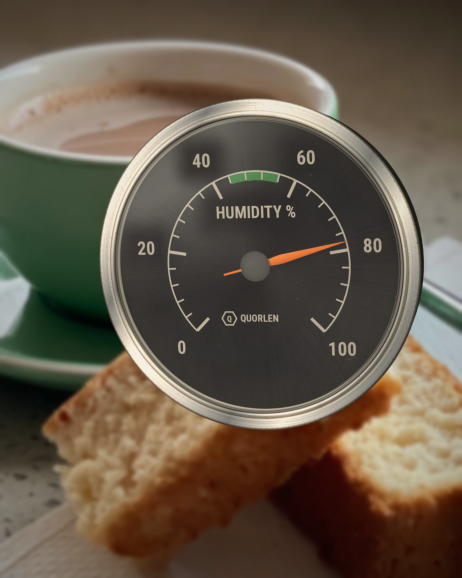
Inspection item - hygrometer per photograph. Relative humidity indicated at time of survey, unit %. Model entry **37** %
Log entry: **78** %
